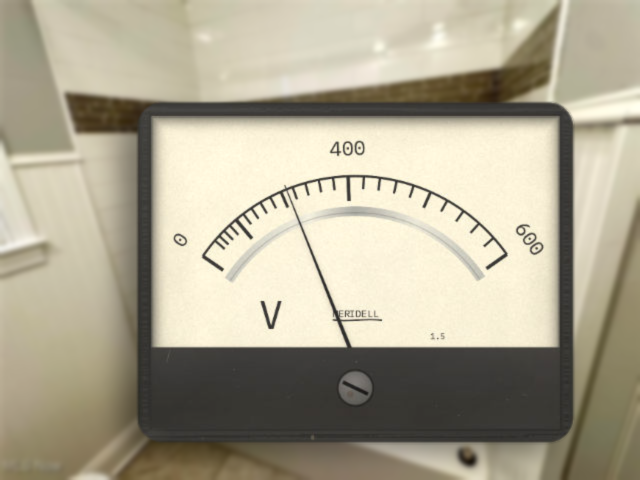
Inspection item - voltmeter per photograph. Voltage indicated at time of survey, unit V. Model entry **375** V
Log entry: **310** V
